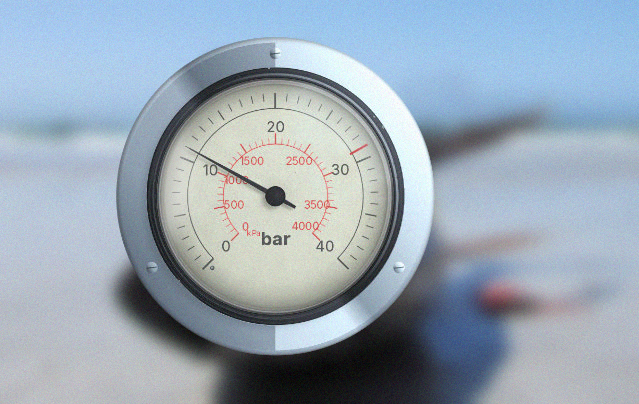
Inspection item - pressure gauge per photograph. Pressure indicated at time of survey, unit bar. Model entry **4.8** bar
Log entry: **11** bar
